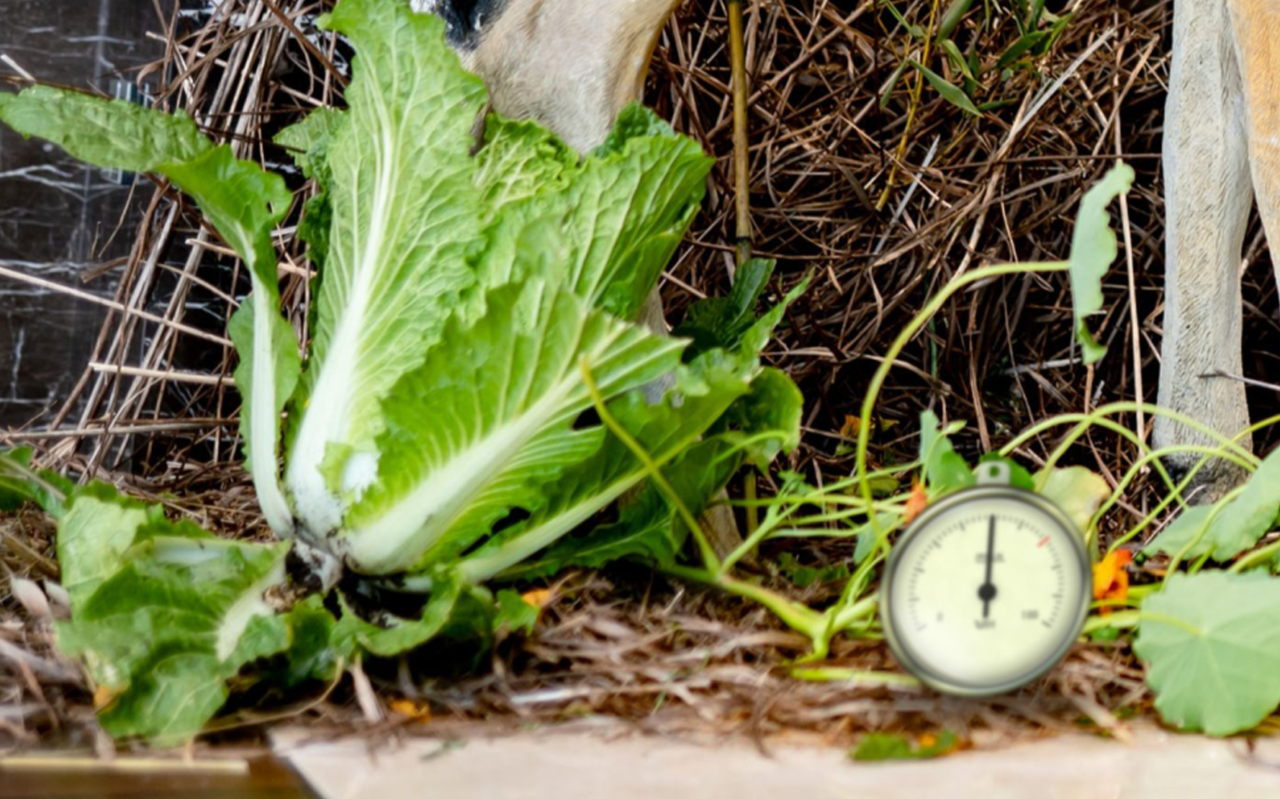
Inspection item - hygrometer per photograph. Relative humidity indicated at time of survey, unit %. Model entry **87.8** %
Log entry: **50** %
